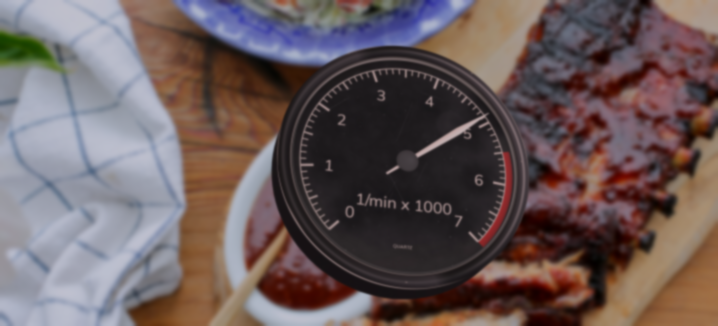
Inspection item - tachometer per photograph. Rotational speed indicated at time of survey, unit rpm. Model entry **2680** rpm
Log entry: **4900** rpm
